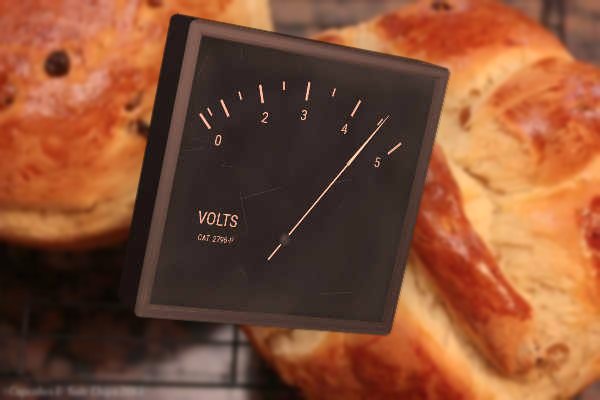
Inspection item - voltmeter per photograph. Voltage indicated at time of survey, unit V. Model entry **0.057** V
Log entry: **4.5** V
